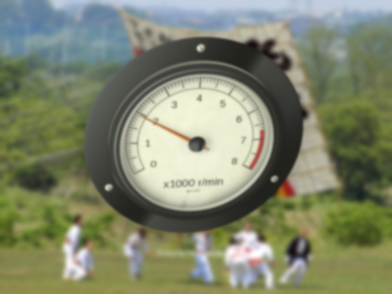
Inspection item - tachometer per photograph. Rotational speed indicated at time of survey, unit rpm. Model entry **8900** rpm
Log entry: **2000** rpm
